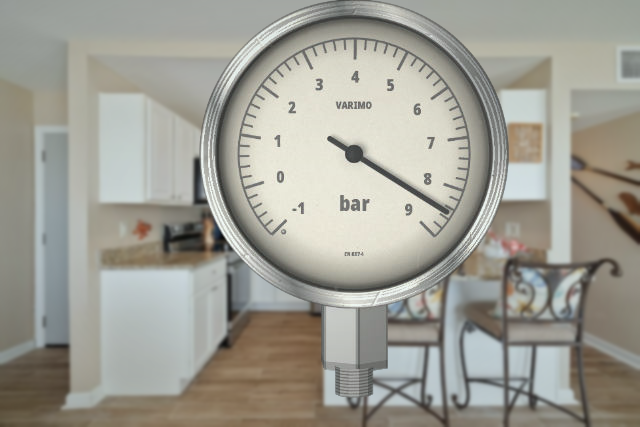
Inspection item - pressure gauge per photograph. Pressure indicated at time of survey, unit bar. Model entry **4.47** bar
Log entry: **8.5** bar
